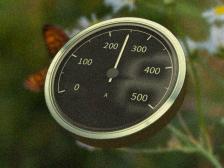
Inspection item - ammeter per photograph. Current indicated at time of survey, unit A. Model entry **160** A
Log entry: **250** A
